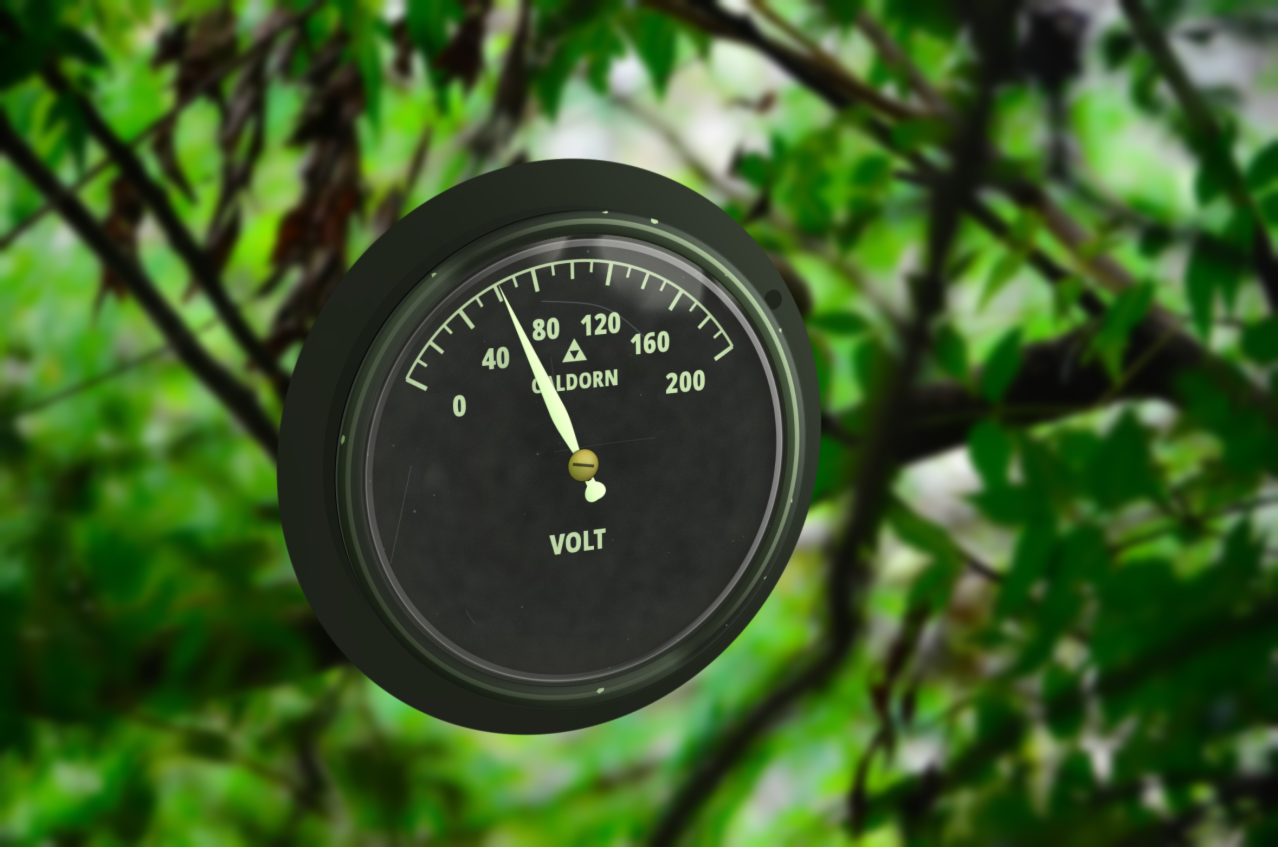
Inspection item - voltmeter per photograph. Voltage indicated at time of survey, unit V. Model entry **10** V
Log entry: **60** V
